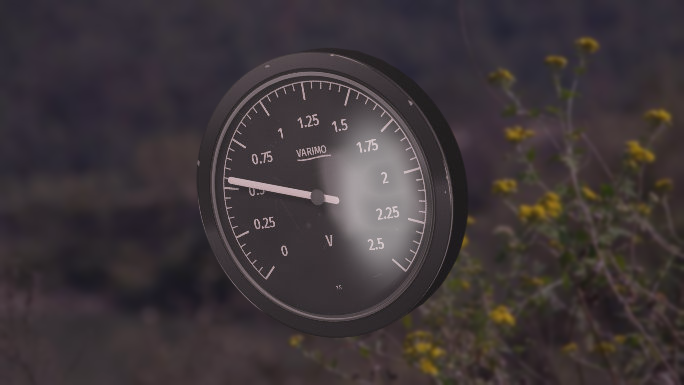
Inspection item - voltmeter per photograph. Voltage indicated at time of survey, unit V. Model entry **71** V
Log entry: **0.55** V
